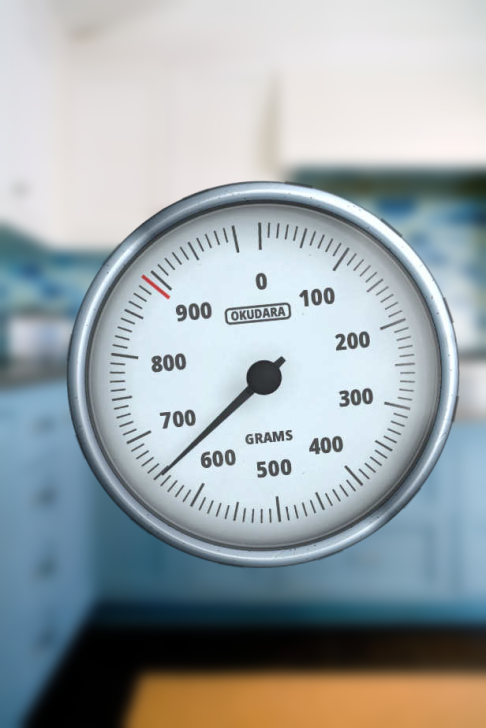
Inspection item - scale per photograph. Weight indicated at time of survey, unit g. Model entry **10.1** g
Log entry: **650** g
